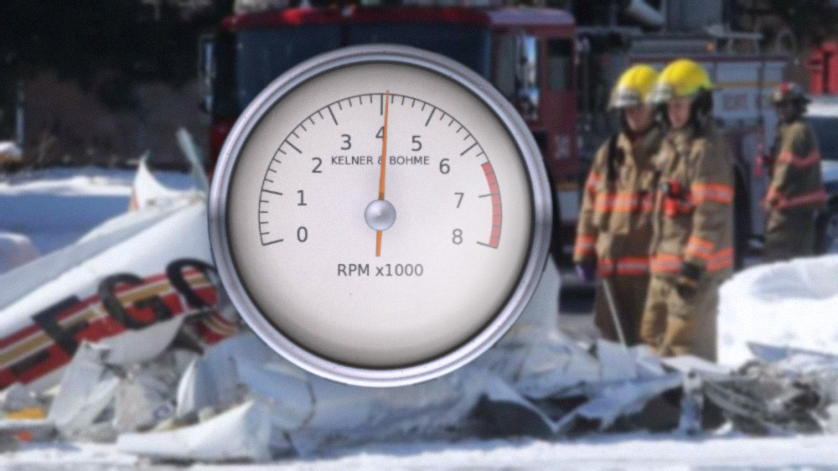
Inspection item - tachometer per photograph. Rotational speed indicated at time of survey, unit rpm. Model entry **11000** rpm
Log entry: **4100** rpm
